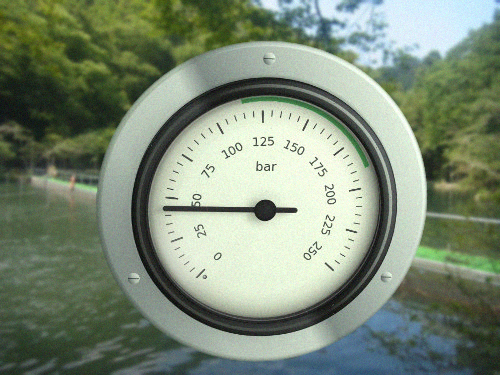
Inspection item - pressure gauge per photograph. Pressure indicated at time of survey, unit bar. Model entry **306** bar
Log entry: **45** bar
